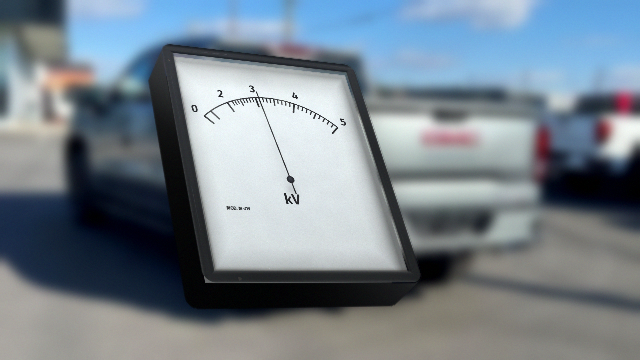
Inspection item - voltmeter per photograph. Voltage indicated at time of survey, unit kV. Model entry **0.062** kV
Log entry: **3** kV
